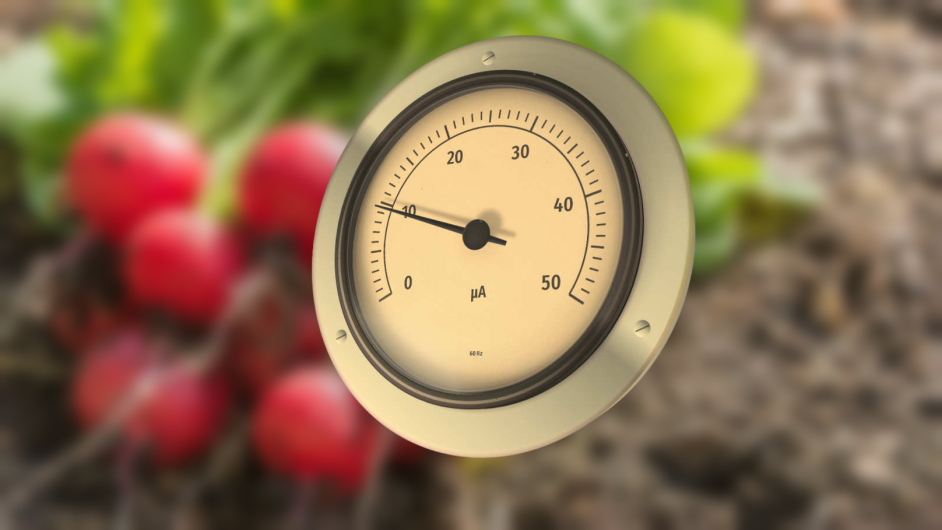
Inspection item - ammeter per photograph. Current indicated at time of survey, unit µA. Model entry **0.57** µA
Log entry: **9.5** µA
